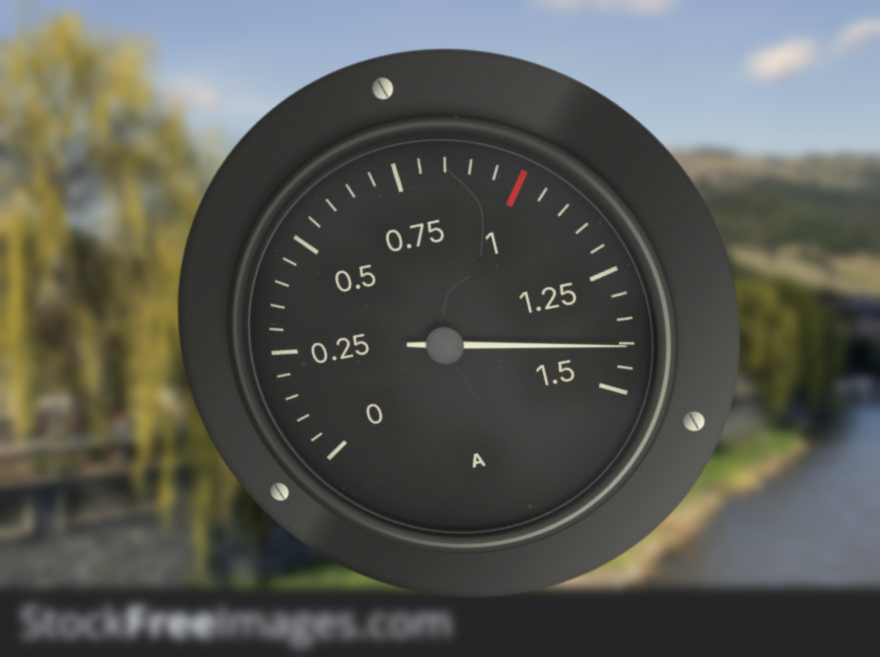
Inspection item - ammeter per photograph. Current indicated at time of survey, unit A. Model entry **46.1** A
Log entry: **1.4** A
